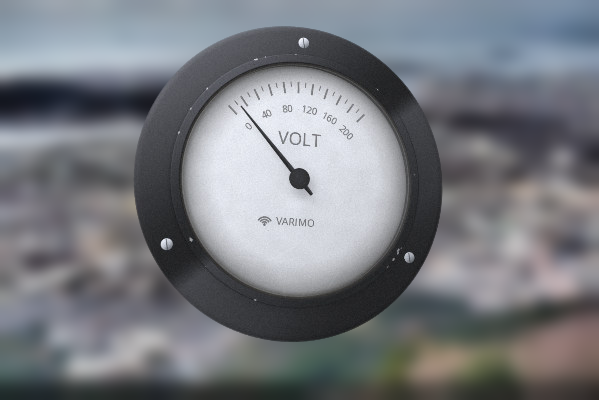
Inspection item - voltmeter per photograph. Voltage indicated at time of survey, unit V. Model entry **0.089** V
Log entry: **10** V
